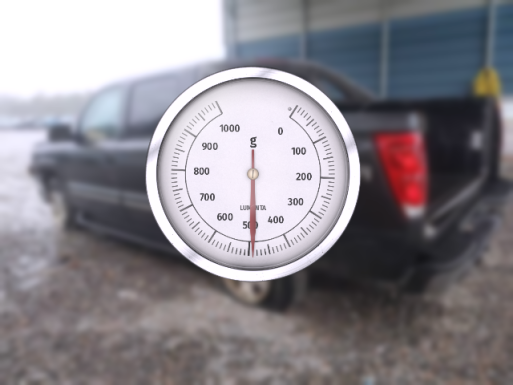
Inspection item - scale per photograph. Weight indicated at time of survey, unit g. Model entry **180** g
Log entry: **490** g
